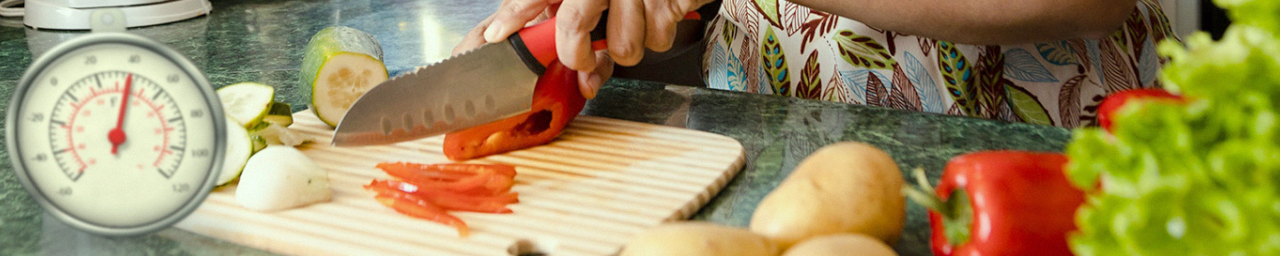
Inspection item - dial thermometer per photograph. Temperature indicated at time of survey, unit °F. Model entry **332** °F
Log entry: **40** °F
